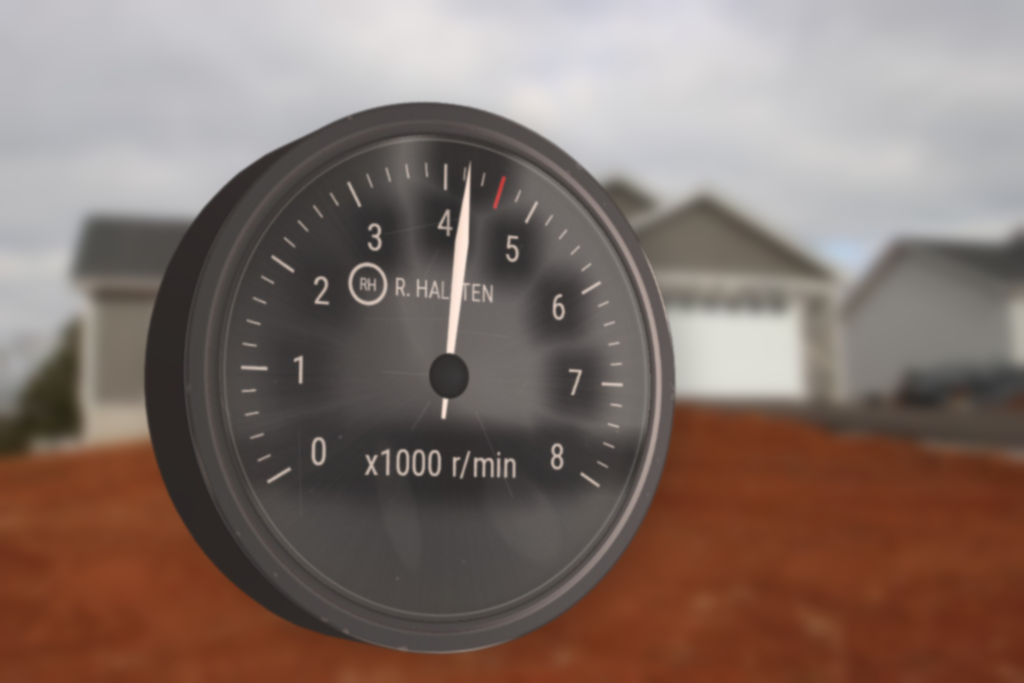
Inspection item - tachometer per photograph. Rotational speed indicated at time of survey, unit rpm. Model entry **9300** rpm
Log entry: **4200** rpm
